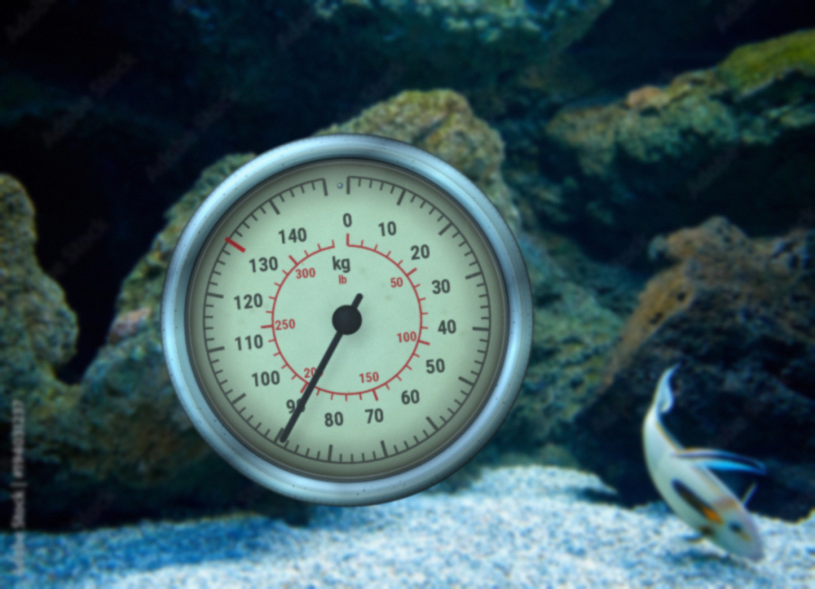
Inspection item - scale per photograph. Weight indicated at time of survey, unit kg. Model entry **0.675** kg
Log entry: **89** kg
